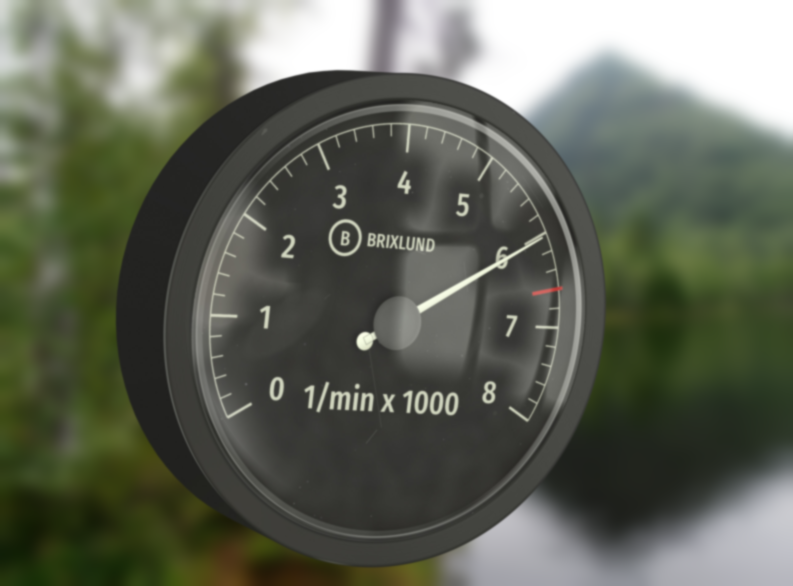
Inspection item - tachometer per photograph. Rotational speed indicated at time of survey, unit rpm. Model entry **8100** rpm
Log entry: **6000** rpm
